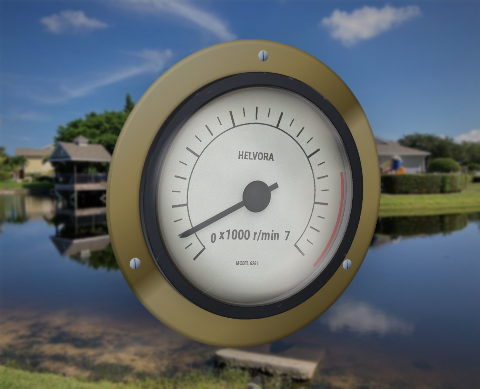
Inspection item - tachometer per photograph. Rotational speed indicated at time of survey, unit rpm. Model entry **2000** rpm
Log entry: **500** rpm
